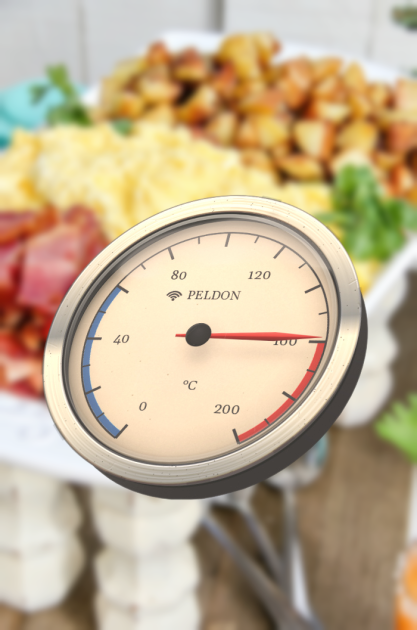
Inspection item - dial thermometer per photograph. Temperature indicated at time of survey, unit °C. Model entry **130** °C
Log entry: **160** °C
